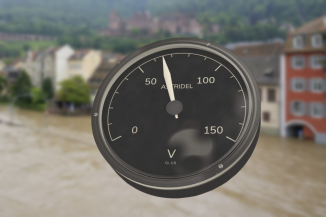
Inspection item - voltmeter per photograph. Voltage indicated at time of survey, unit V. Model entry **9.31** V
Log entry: **65** V
